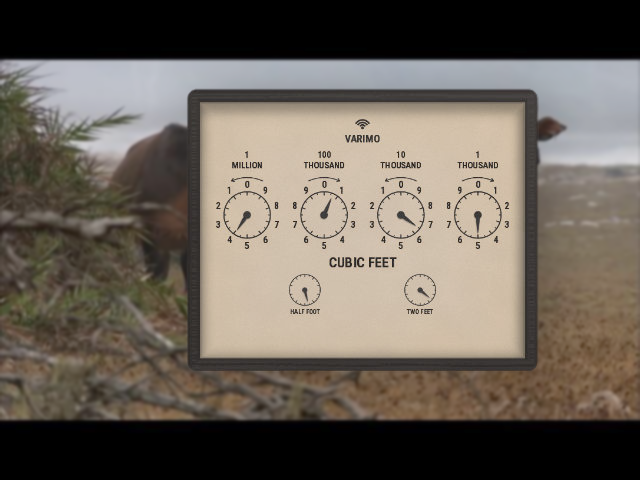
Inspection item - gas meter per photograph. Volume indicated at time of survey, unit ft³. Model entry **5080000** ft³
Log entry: **406500** ft³
